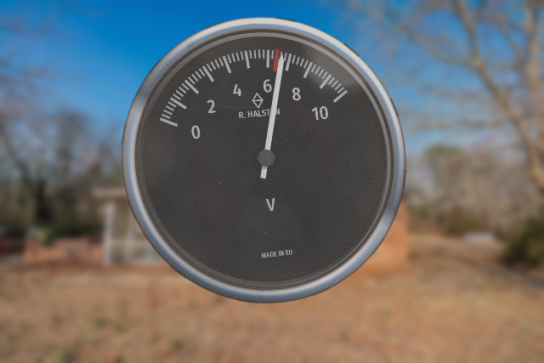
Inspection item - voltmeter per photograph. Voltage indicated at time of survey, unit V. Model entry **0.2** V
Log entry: **6.6** V
